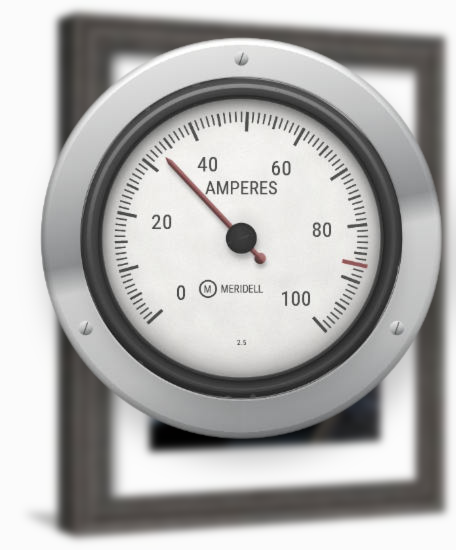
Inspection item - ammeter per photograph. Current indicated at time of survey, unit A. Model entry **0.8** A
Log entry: **33** A
